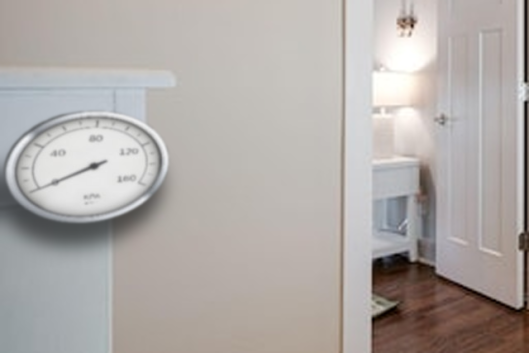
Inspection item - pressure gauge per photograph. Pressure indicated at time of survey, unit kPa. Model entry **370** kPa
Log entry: **0** kPa
